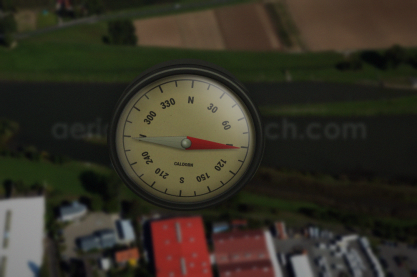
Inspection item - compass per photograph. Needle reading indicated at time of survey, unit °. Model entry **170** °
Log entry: **90** °
